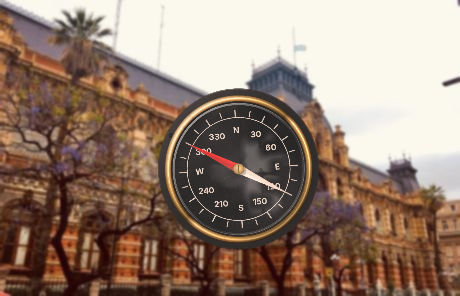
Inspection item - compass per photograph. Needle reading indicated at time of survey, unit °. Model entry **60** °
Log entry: **300** °
